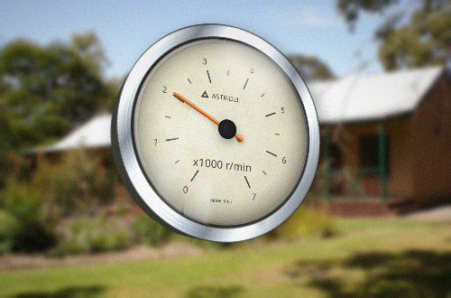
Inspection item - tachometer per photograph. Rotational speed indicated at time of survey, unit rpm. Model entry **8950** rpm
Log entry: **2000** rpm
